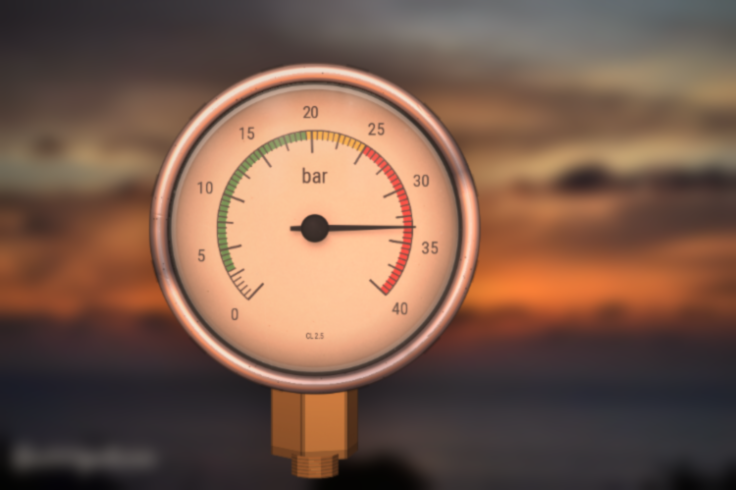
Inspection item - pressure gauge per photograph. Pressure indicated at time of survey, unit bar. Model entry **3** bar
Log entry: **33.5** bar
